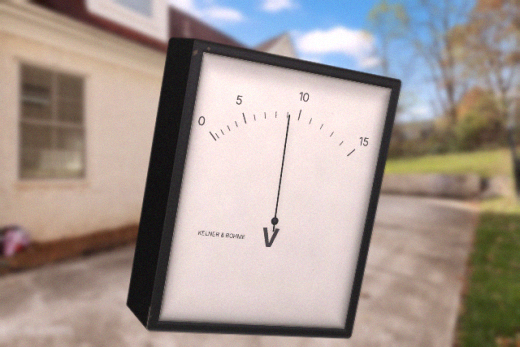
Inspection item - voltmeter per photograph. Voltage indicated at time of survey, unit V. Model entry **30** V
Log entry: **9** V
